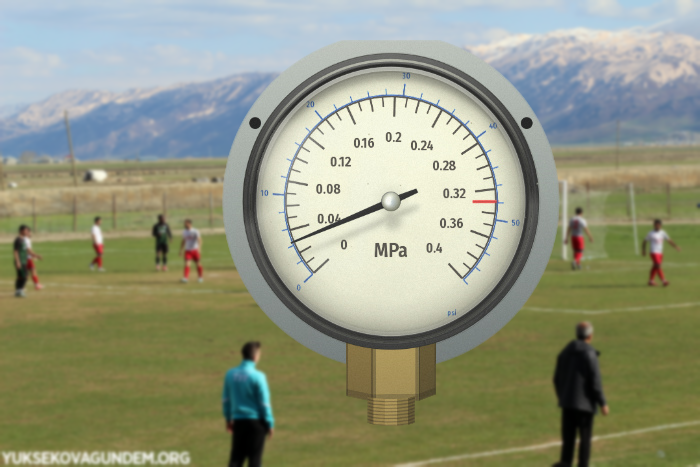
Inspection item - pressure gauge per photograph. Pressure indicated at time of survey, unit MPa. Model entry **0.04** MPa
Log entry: **0.03** MPa
